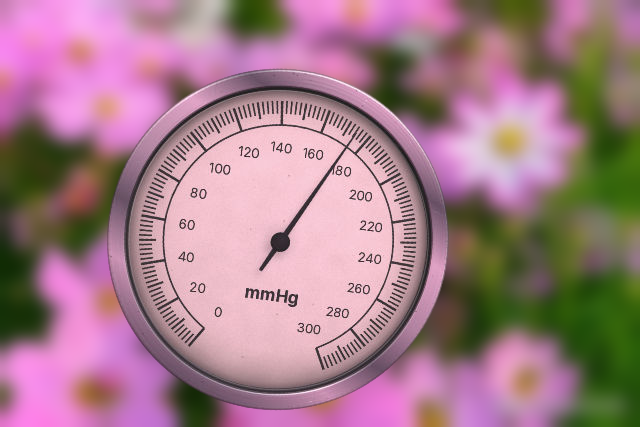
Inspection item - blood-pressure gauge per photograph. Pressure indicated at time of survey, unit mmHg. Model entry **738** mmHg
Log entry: **174** mmHg
